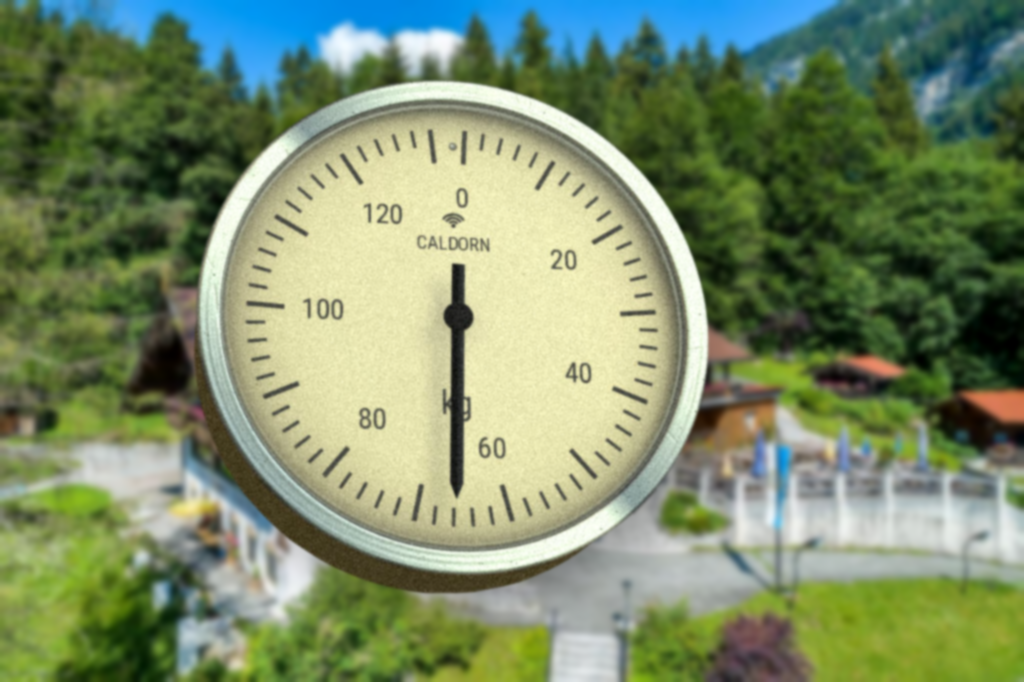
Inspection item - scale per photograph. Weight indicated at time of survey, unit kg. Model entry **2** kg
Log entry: **66** kg
